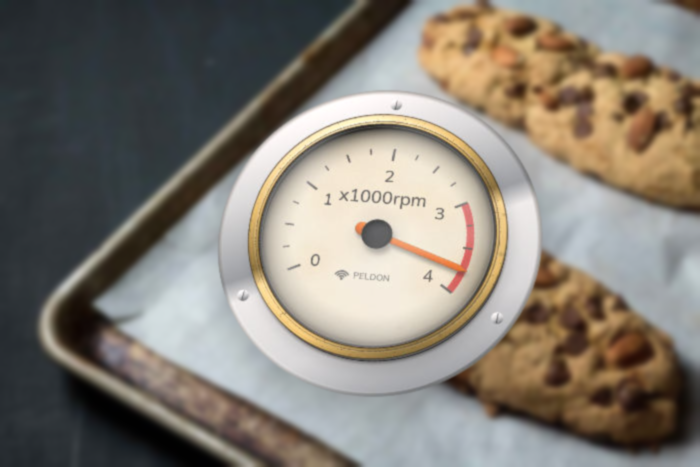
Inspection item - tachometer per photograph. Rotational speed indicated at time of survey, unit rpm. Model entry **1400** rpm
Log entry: **3750** rpm
